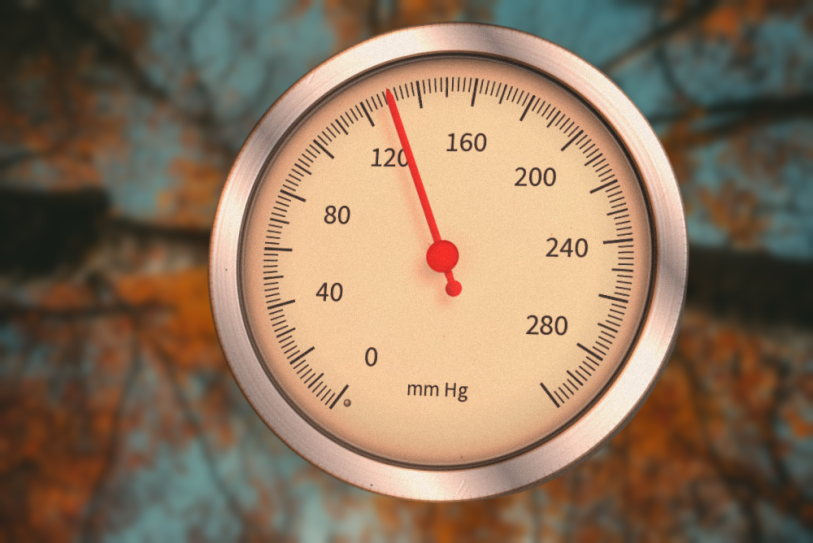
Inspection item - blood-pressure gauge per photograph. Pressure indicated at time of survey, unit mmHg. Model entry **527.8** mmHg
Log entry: **130** mmHg
